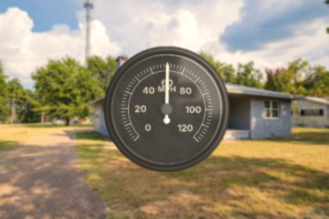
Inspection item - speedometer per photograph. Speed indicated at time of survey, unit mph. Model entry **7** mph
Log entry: **60** mph
